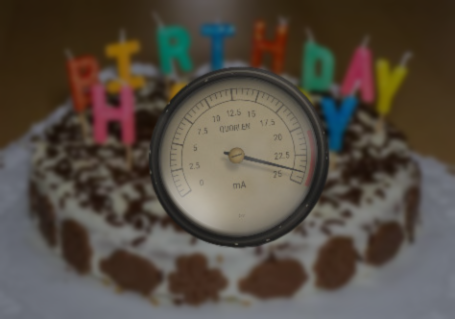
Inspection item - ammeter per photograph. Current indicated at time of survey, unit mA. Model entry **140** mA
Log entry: **24** mA
